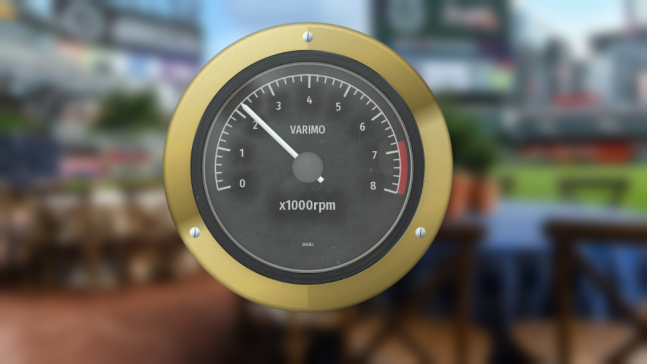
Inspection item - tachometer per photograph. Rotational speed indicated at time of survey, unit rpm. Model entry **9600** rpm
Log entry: **2200** rpm
